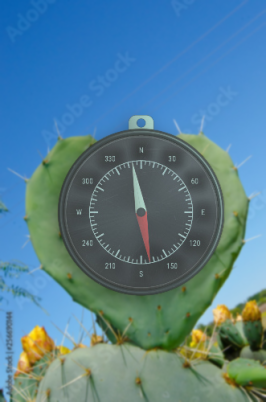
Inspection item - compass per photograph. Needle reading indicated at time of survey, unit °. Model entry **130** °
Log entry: **170** °
